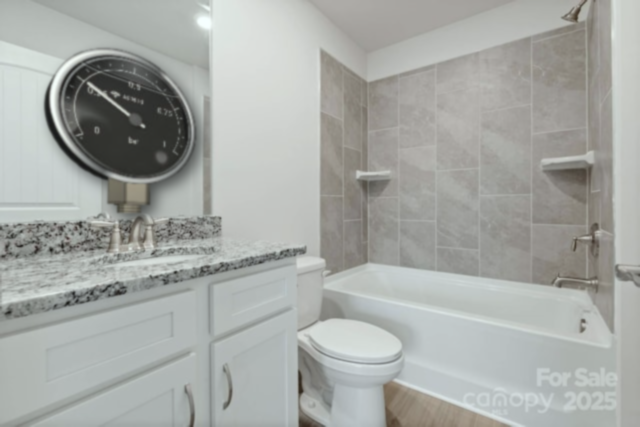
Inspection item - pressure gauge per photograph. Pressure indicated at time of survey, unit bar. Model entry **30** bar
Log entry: **0.25** bar
